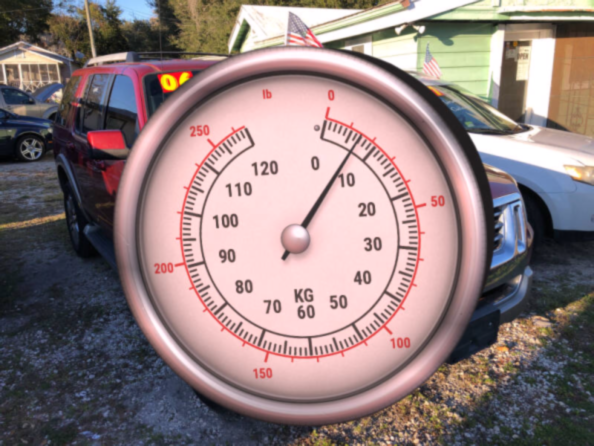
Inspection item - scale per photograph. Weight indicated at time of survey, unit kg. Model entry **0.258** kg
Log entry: **7** kg
